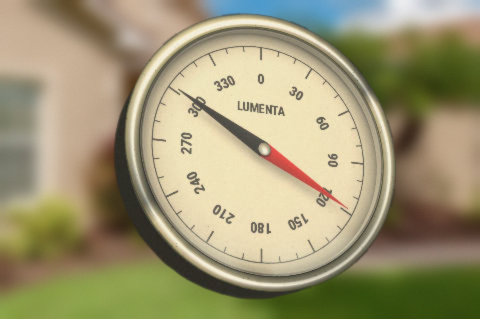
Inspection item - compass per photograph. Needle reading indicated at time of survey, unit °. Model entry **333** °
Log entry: **120** °
